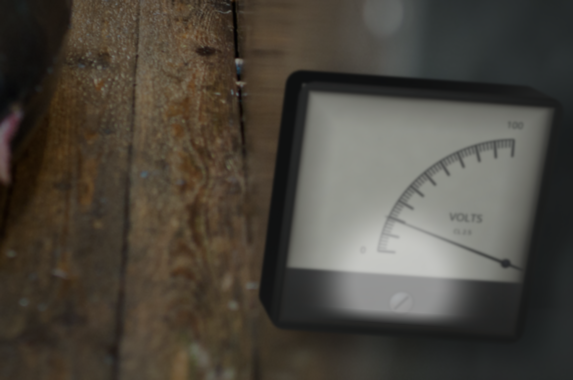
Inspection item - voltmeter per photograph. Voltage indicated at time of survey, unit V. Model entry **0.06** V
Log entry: **20** V
